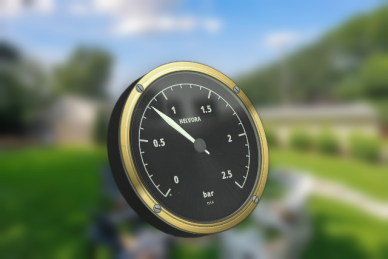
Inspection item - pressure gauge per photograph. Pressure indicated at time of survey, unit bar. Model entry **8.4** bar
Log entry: **0.8** bar
